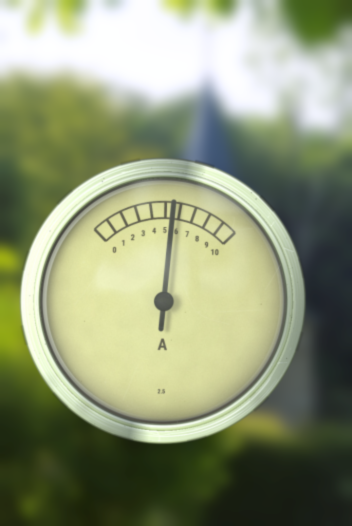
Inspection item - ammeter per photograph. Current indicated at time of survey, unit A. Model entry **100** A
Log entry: **5.5** A
